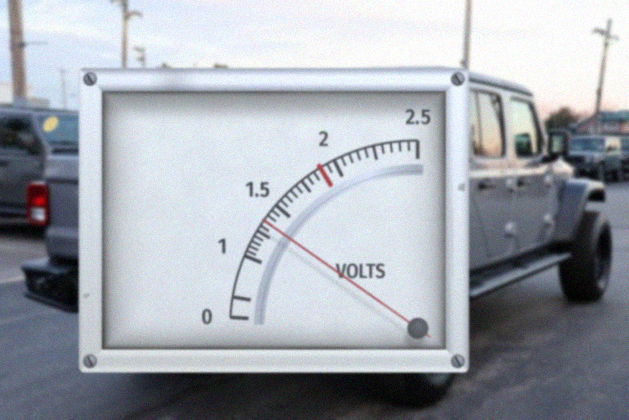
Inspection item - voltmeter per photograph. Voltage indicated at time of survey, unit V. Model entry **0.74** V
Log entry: **1.35** V
